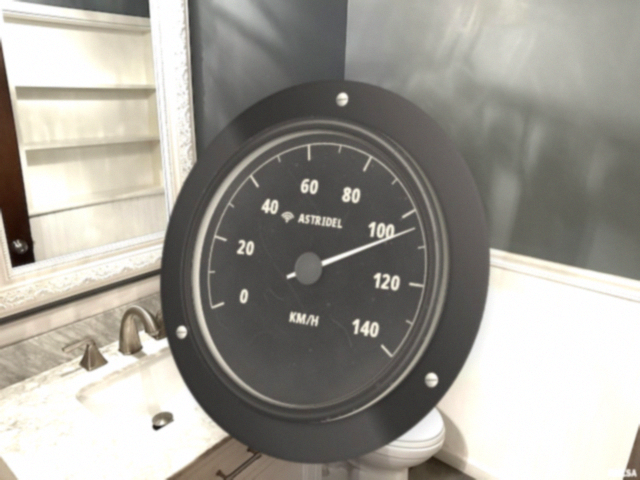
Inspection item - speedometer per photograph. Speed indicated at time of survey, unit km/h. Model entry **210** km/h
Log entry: **105** km/h
